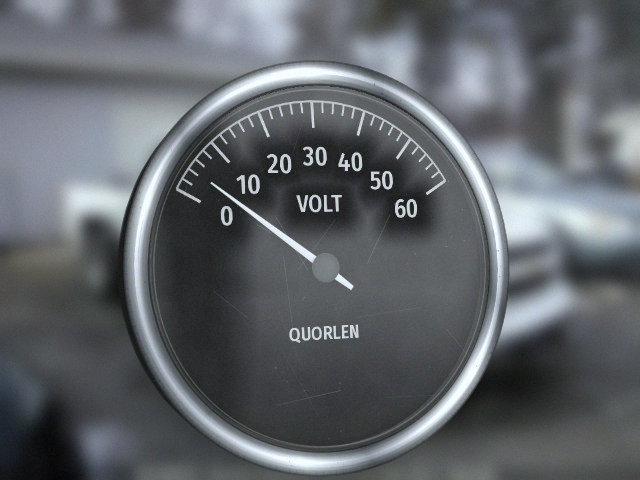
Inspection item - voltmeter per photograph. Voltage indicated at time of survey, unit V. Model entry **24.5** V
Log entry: **4** V
